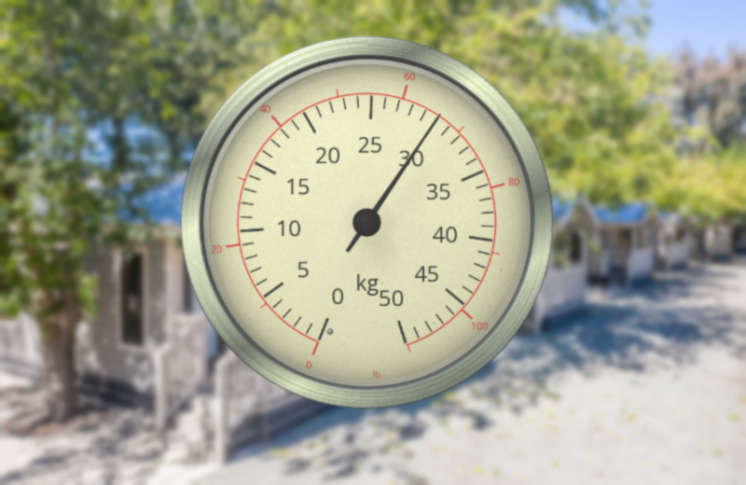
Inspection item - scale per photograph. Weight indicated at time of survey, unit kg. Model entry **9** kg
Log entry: **30** kg
